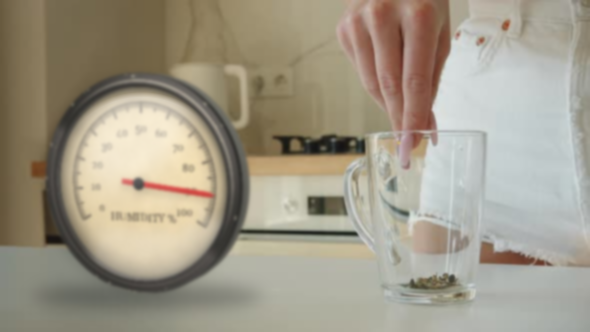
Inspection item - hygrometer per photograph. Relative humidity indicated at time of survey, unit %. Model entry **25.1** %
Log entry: **90** %
